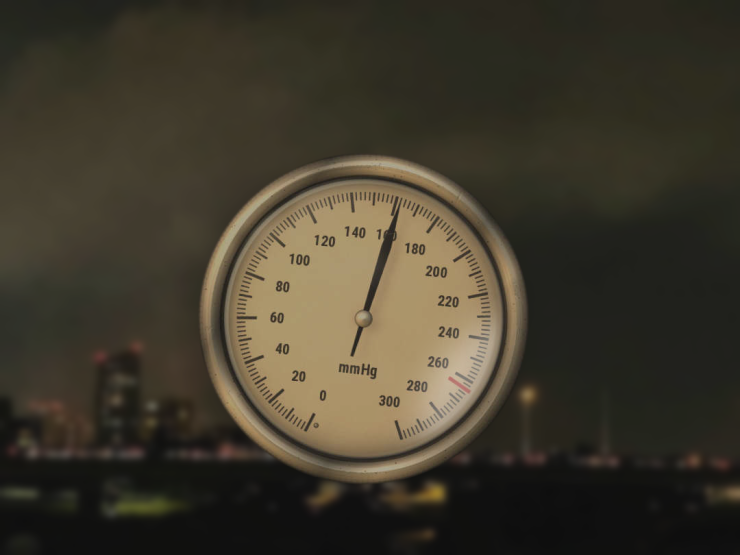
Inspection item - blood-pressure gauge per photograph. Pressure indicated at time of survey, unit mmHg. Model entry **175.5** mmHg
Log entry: **162** mmHg
